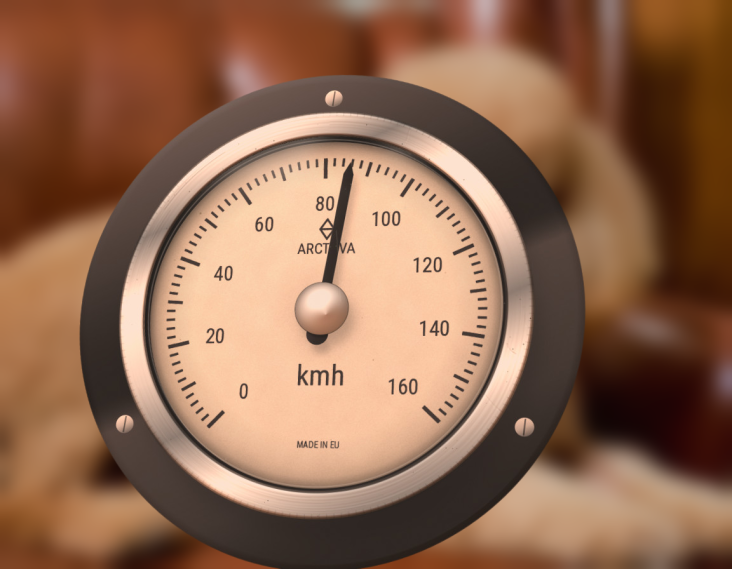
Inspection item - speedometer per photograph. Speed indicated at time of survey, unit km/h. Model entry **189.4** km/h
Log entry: **86** km/h
